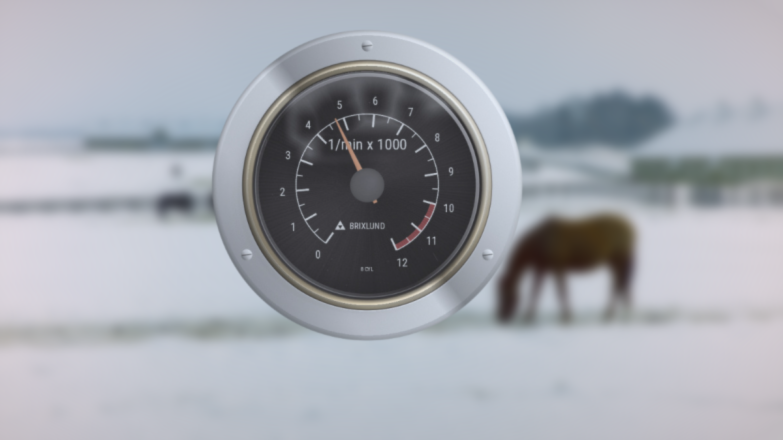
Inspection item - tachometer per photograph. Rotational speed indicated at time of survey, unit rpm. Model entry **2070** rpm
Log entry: **4750** rpm
